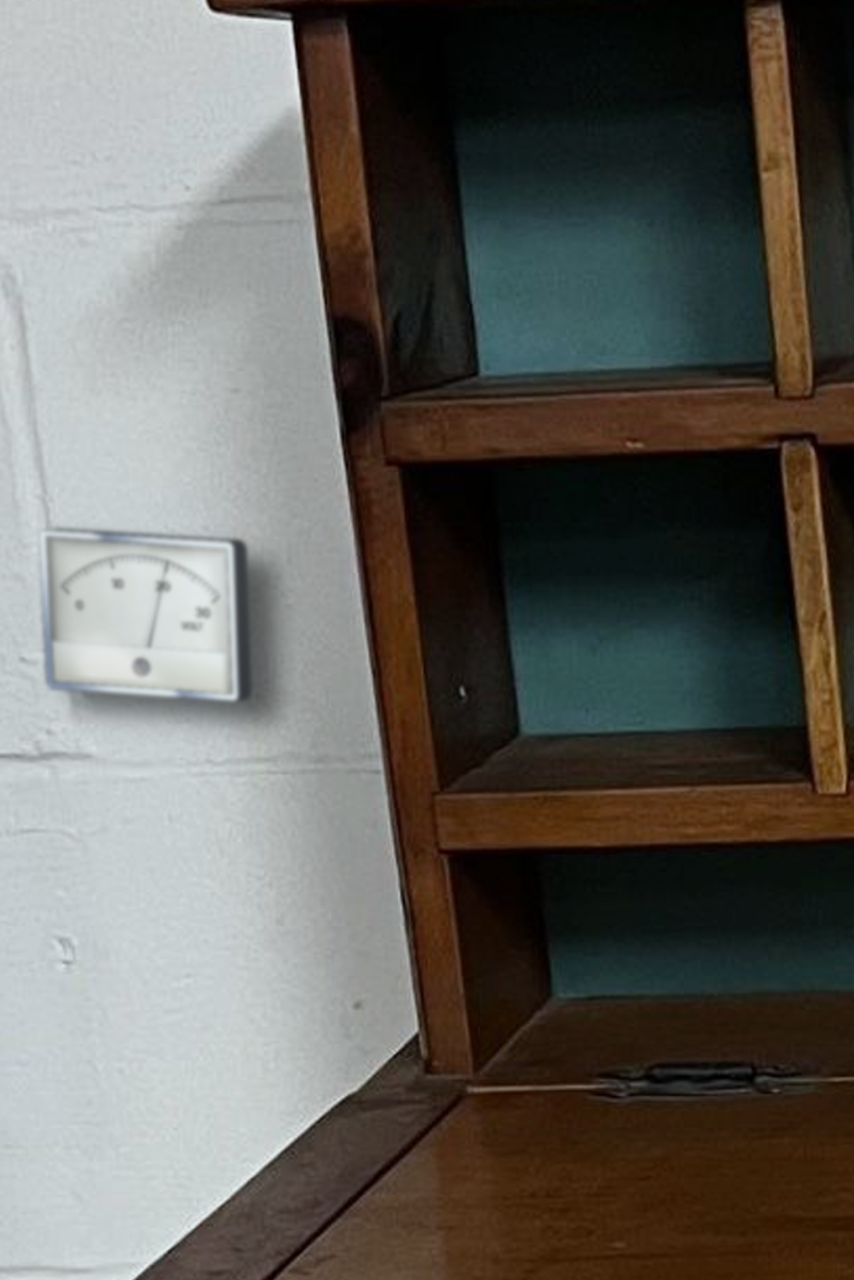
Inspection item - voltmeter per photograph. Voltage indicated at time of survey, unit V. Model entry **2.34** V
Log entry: **20** V
